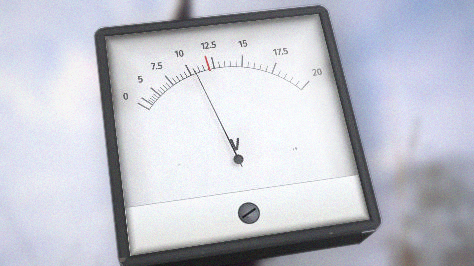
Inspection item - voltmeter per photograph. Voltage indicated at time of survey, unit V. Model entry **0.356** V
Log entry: **10.5** V
